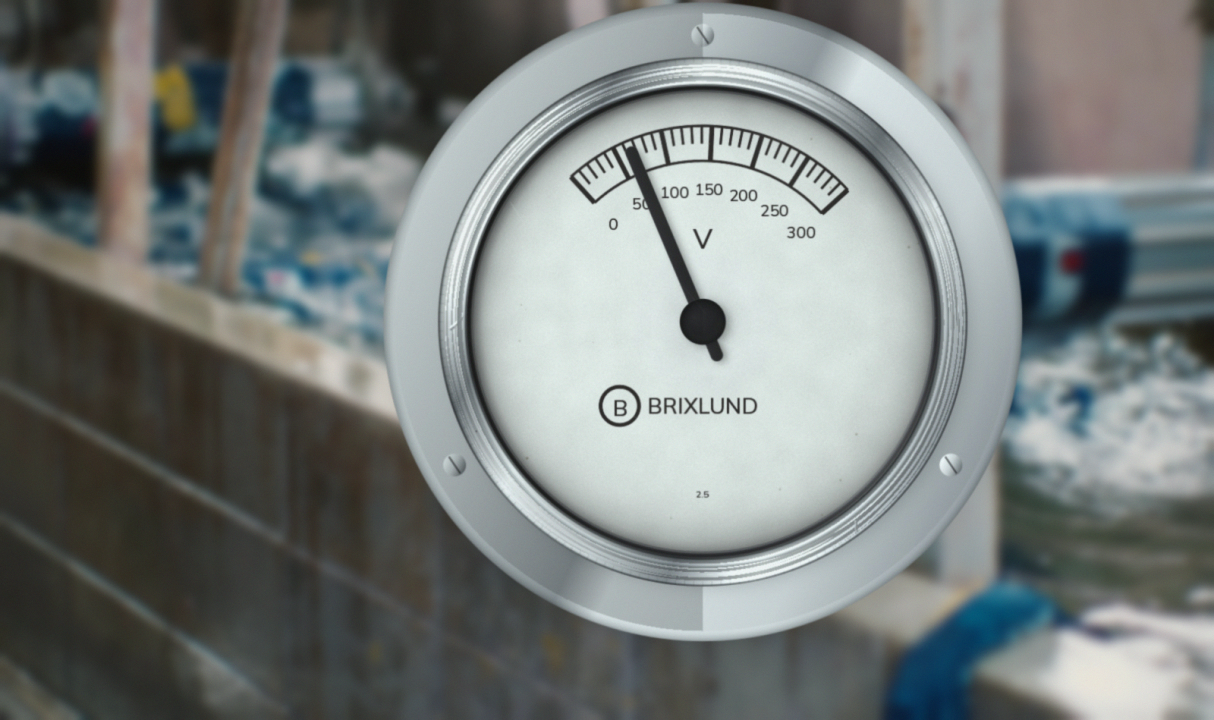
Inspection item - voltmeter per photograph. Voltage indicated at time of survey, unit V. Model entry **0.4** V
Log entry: **65** V
